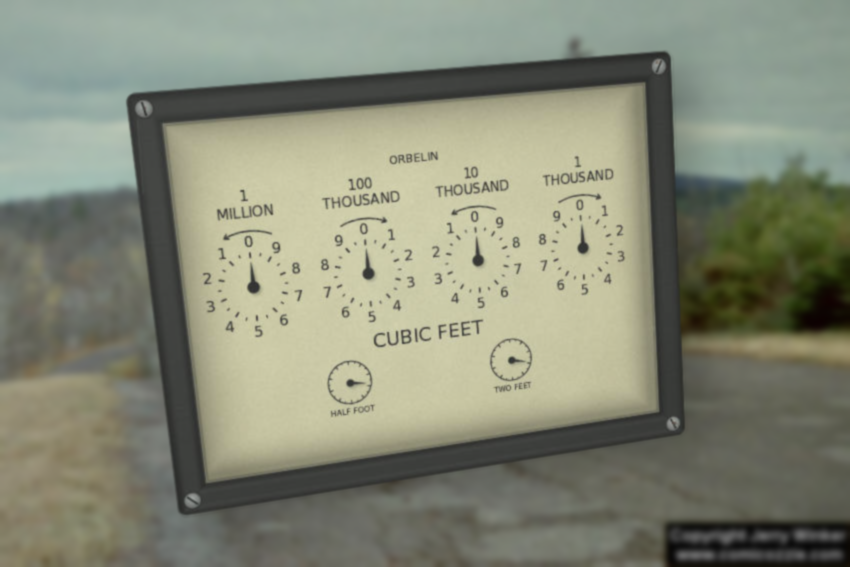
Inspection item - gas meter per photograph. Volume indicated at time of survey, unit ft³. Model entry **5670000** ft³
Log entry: **0** ft³
